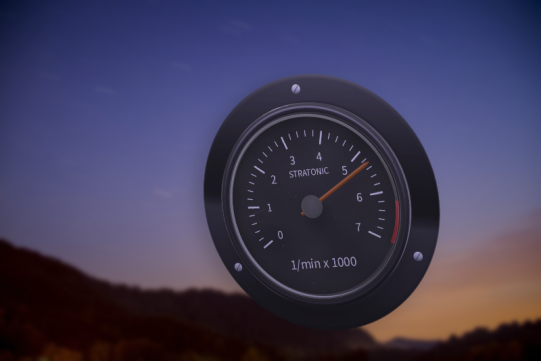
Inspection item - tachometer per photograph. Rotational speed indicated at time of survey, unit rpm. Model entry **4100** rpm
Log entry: **5300** rpm
